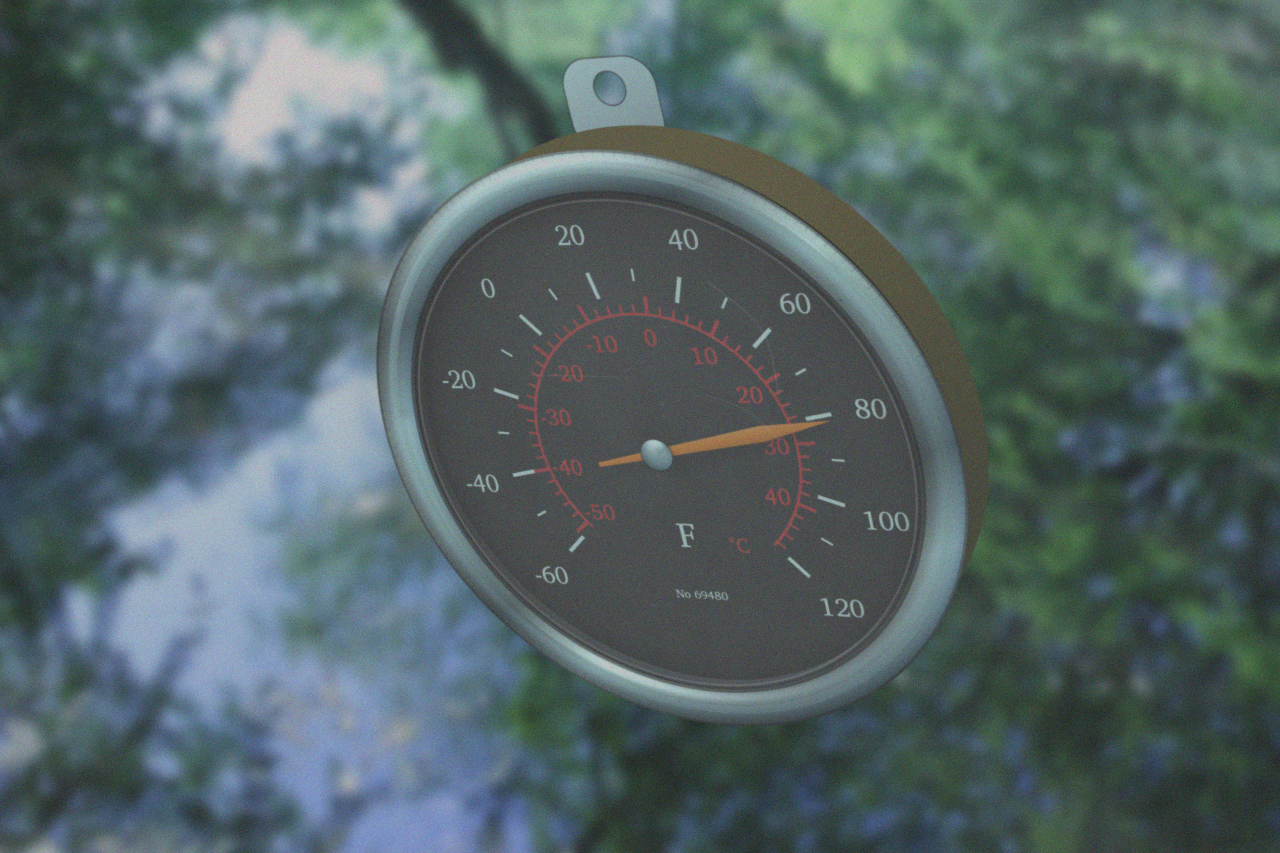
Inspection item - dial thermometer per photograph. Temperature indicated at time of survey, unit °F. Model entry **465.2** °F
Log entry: **80** °F
